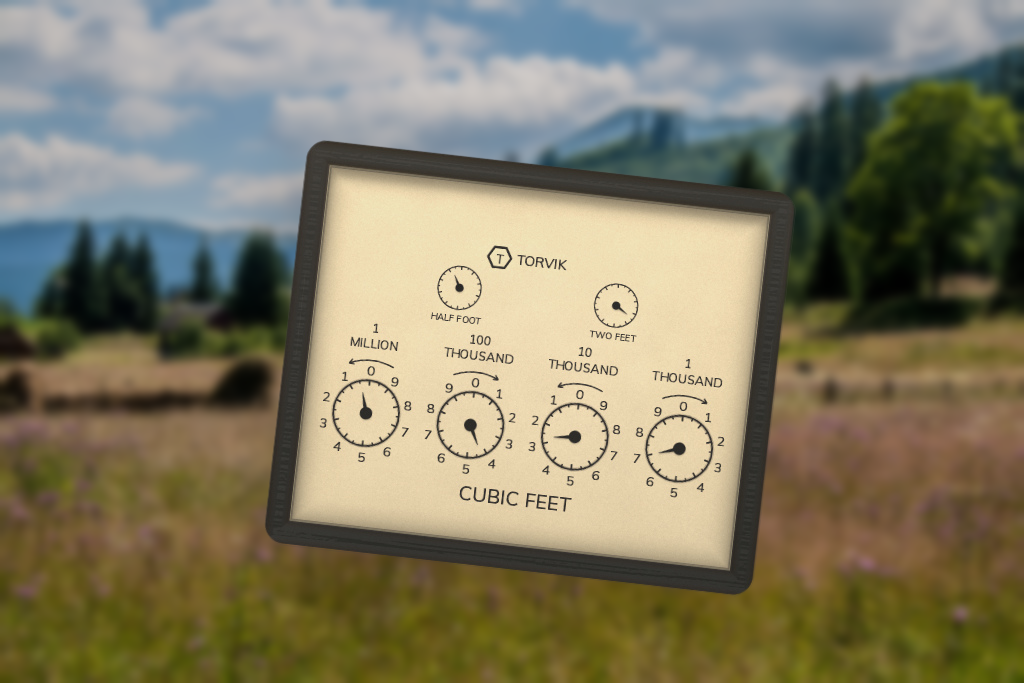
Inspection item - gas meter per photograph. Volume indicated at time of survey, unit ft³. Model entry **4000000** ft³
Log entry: **42700** ft³
